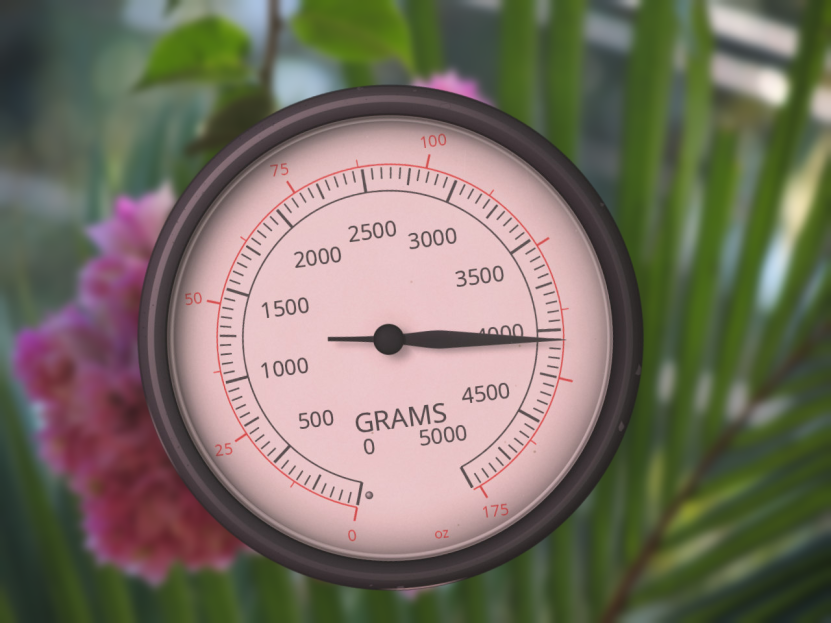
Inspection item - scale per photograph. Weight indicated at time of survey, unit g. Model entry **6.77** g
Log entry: **4050** g
